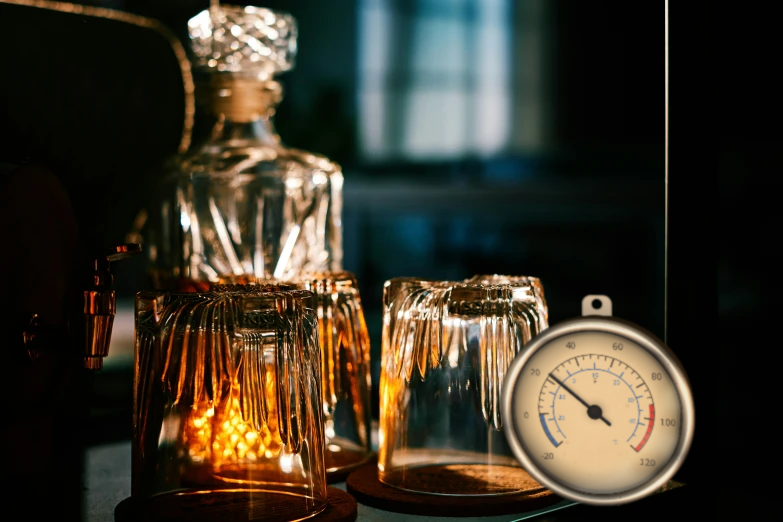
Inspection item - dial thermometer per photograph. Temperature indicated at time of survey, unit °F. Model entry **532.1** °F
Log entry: **24** °F
